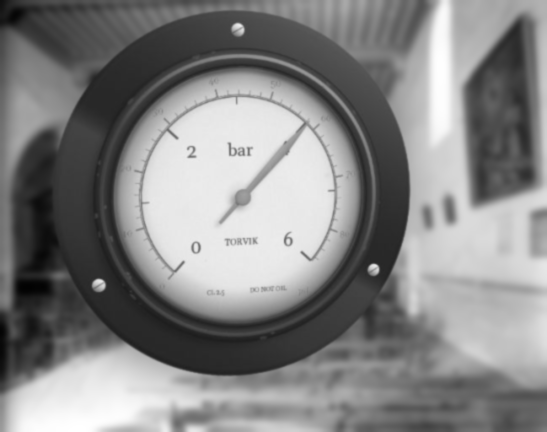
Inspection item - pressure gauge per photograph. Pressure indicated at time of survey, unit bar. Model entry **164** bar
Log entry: **4** bar
